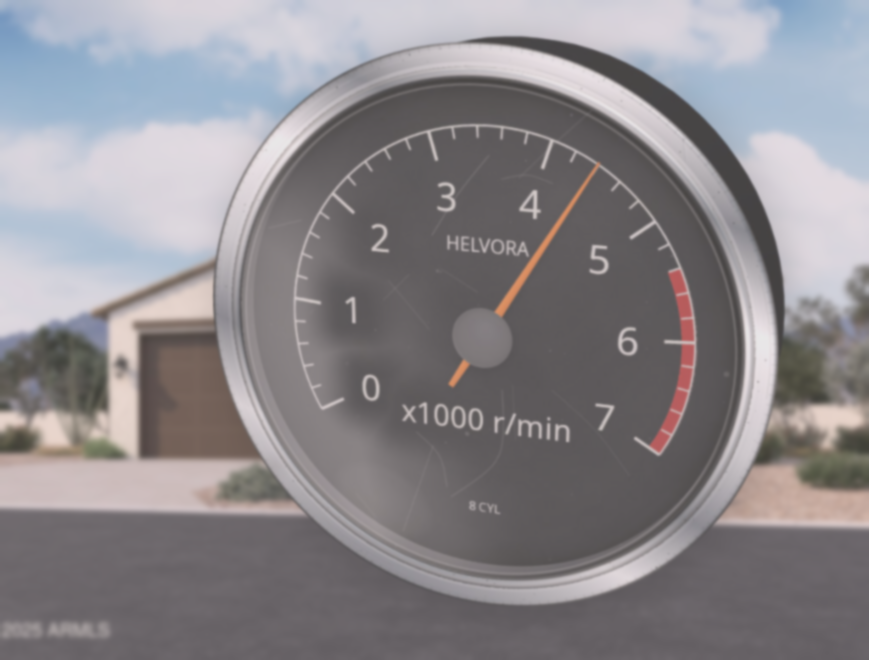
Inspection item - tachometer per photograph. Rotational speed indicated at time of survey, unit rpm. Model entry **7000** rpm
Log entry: **4400** rpm
